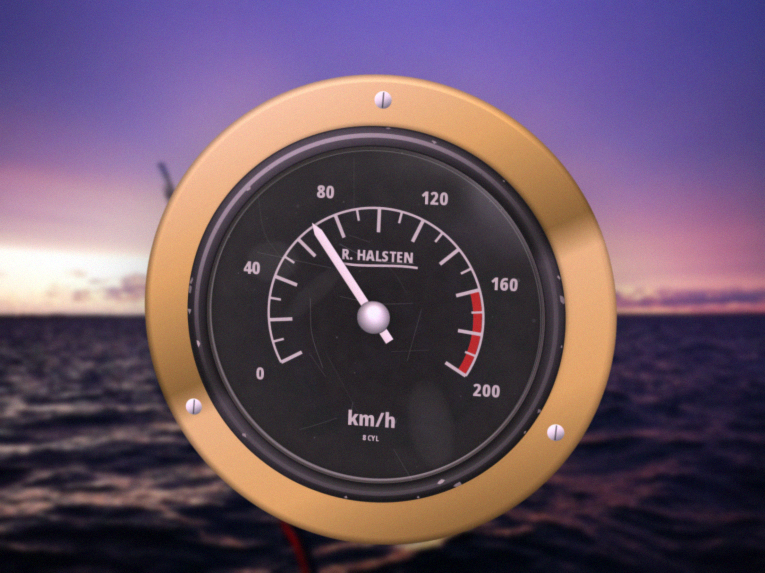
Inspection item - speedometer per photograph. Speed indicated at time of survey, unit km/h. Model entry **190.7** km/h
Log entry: **70** km/h
